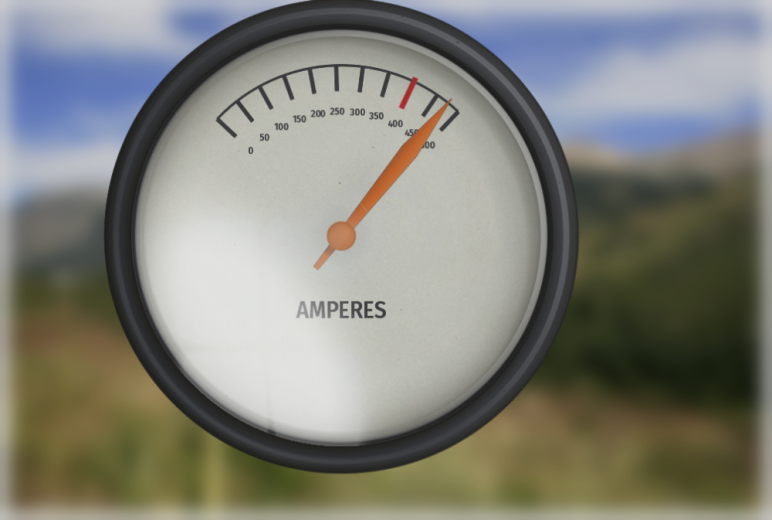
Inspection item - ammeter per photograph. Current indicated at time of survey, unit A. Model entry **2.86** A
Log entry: **475** A
